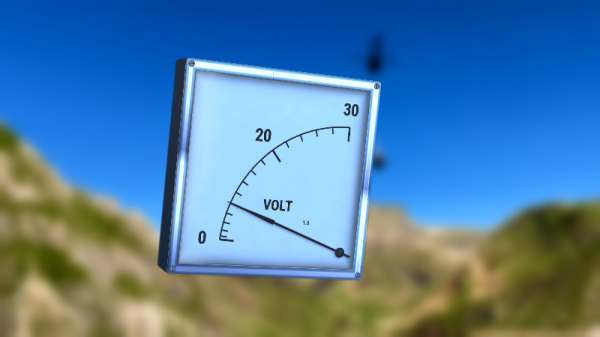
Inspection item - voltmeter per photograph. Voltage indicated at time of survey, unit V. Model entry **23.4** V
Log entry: **10** V
